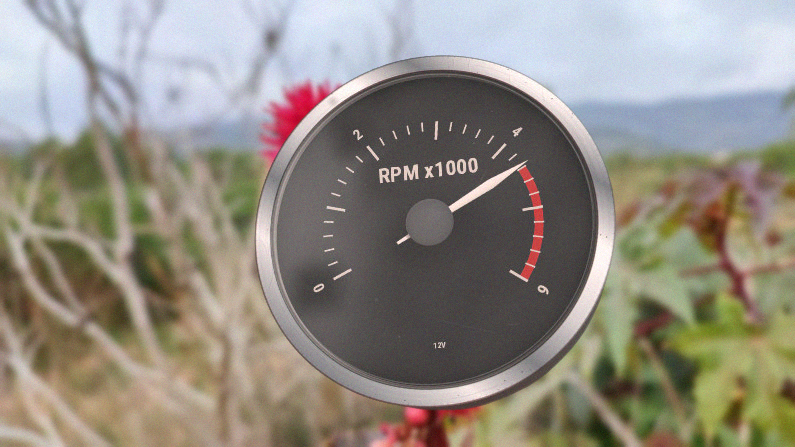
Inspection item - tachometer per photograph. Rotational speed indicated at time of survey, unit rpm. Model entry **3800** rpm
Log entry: **4400** rpm
